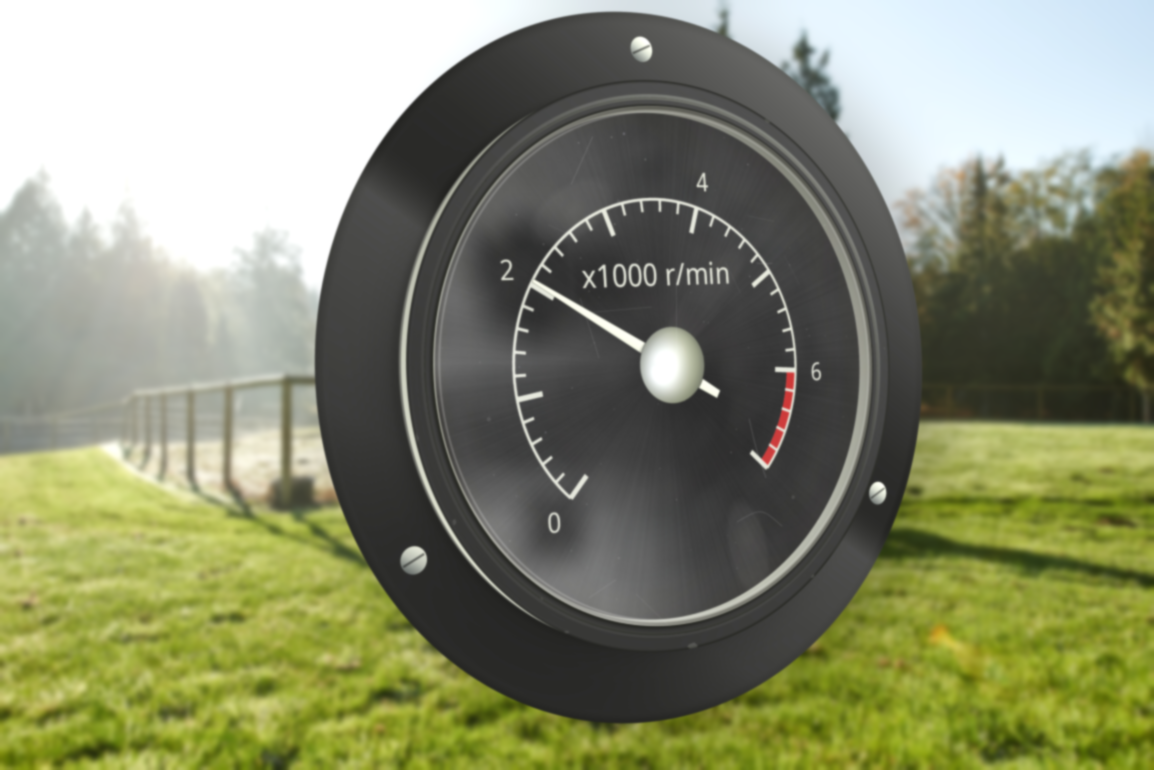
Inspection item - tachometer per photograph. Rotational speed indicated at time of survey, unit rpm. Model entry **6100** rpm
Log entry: **2000** rpm
